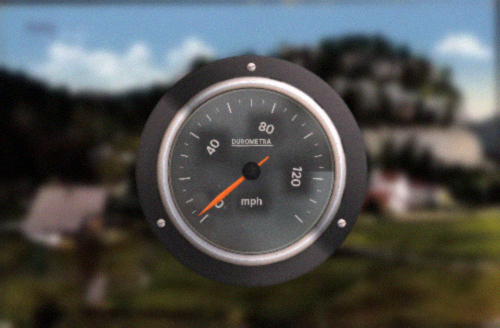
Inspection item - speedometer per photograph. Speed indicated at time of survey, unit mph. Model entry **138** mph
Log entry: **2.5** mph
